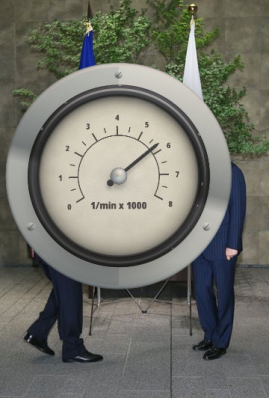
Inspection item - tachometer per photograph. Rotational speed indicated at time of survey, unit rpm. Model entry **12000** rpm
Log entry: **5750** rpm
